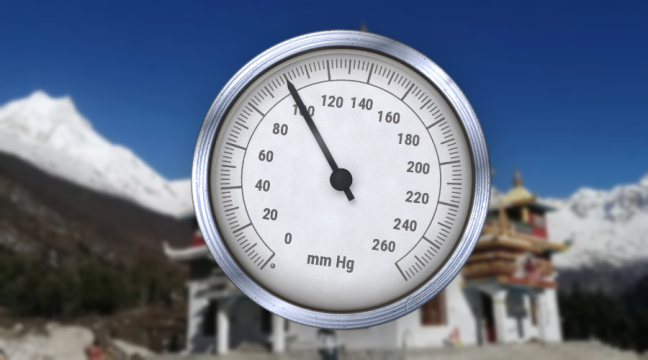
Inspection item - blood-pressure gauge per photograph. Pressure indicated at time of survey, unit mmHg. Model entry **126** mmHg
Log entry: **100** mmHg
